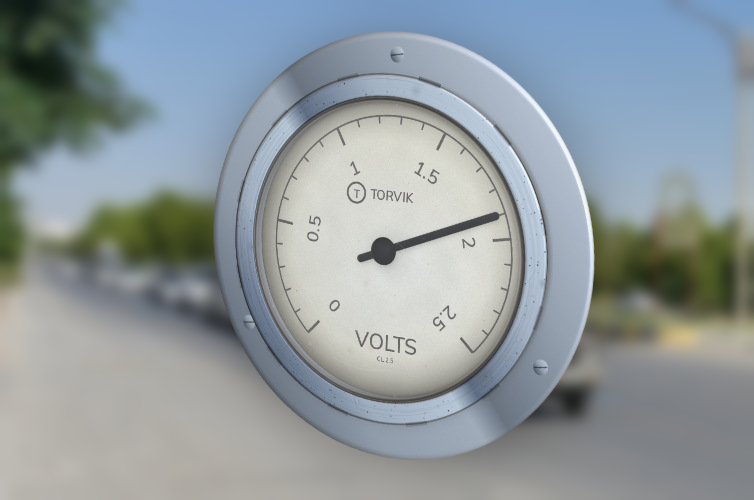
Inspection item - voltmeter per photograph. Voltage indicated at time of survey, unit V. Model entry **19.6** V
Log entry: **1.9** V
